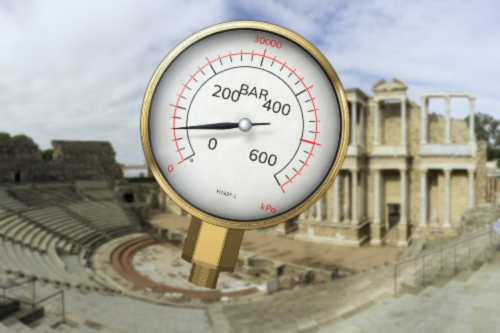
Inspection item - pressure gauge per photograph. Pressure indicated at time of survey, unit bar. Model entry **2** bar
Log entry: **60** bar
